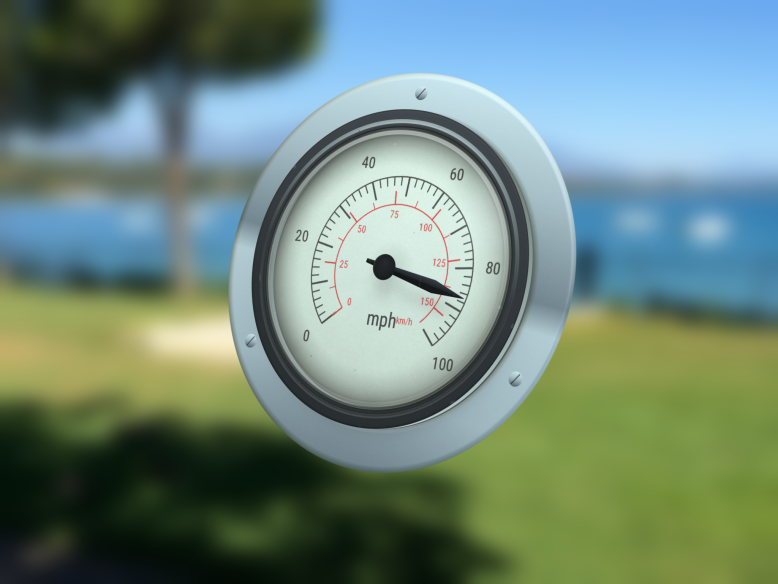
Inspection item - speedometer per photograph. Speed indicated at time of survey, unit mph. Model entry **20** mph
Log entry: **87** mph
